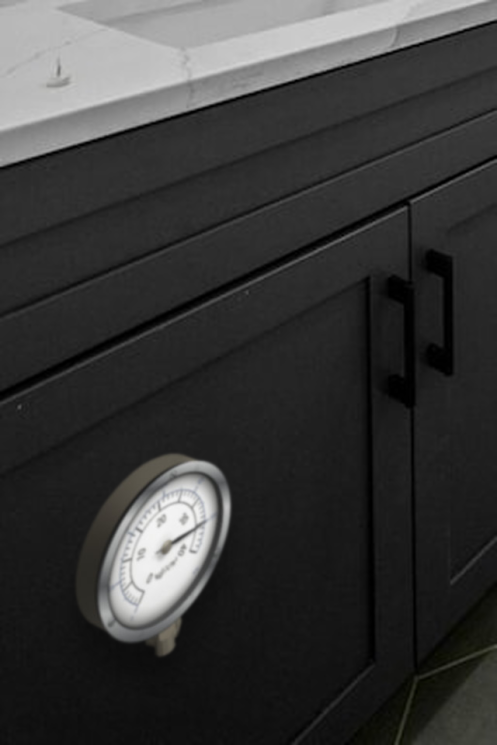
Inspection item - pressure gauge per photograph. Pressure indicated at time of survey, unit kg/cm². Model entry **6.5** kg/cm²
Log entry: **35** kg/cm²
